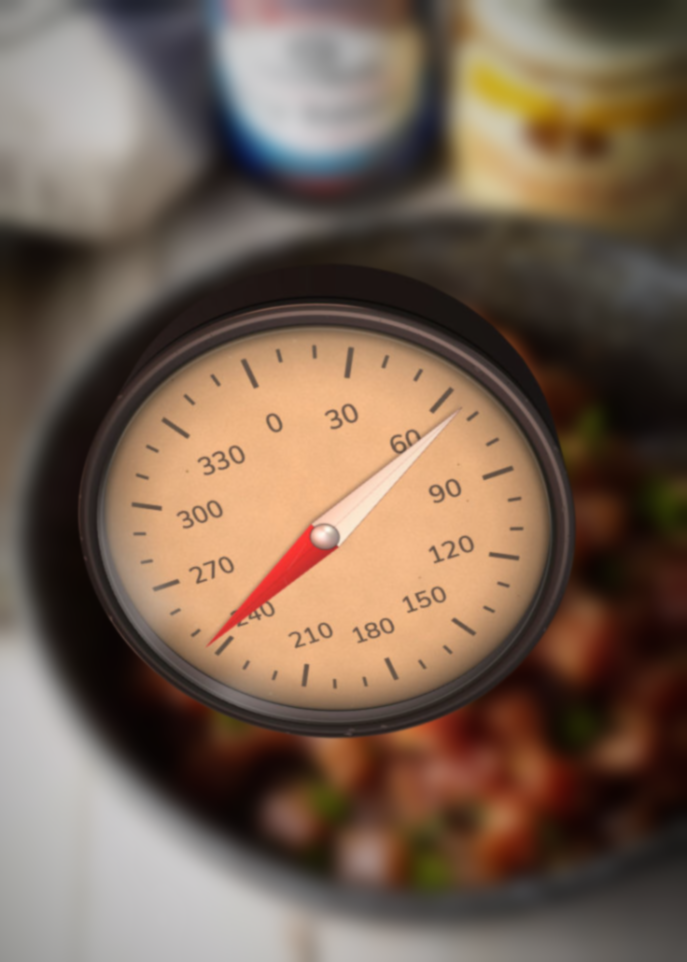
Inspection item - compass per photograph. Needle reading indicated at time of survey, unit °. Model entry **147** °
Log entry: **245** °
